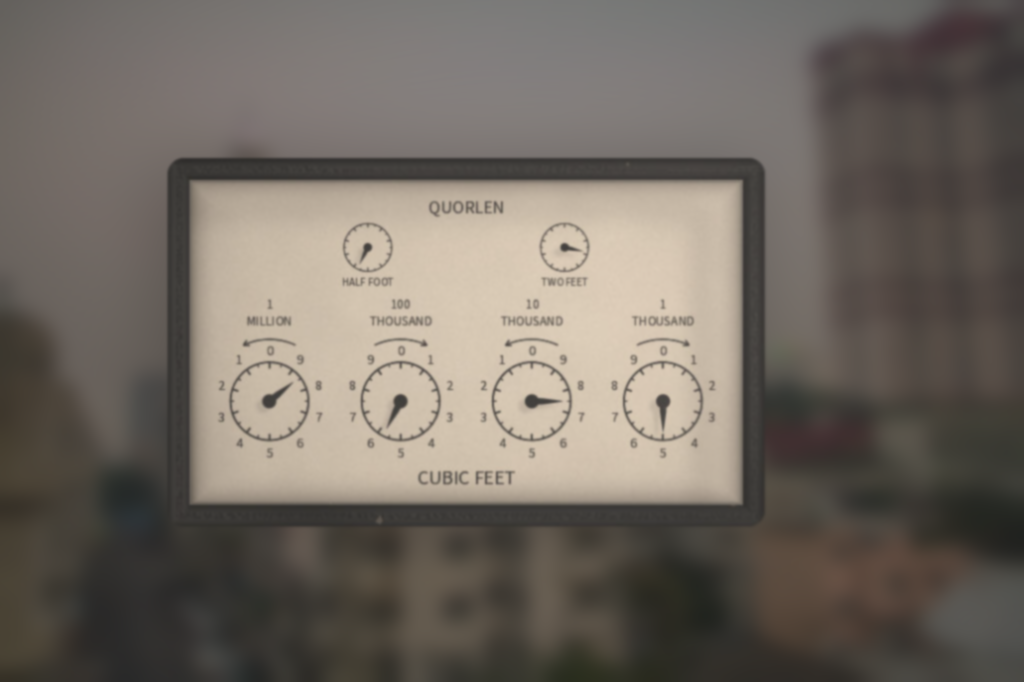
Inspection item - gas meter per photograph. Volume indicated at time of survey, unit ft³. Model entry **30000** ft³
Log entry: **857500** ft³
